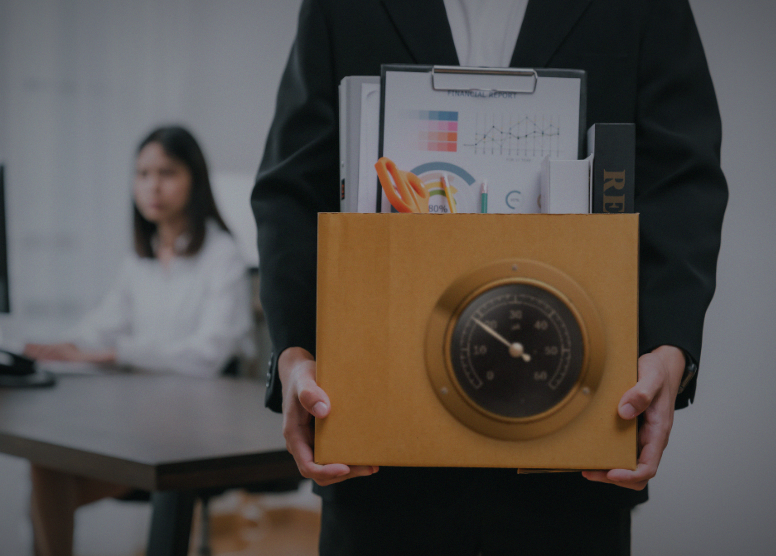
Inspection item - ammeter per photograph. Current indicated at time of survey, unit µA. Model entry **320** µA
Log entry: **18** µA
